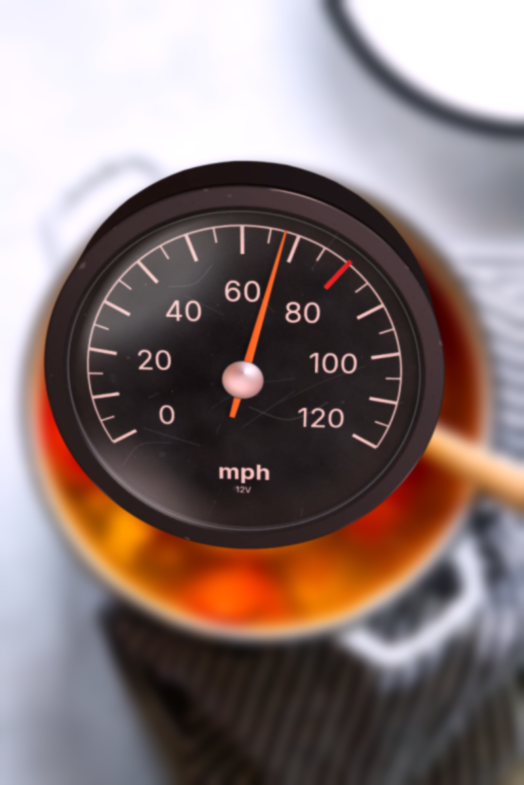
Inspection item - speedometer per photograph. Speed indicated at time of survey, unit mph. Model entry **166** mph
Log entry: **67.5** mph
